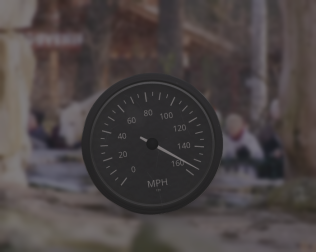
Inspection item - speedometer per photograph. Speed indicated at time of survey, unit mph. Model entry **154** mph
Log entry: **155** mph
